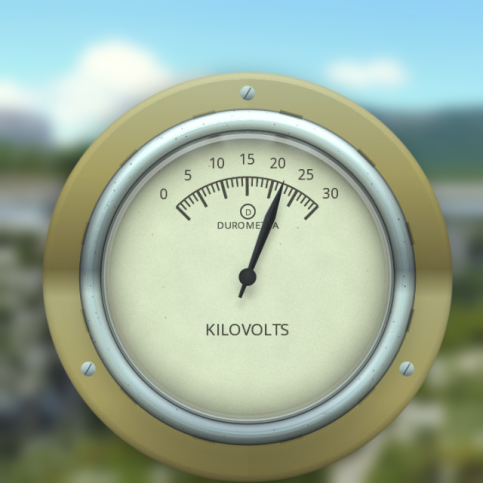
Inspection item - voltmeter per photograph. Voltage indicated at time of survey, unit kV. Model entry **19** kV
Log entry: **22** kV
